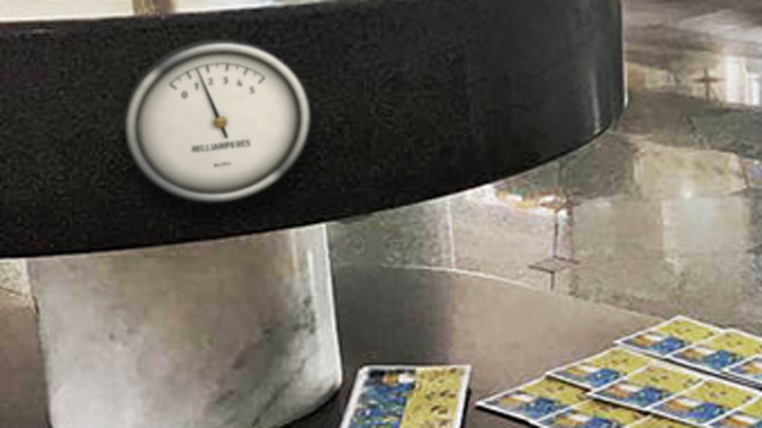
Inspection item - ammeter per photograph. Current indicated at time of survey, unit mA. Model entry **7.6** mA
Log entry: **1.5** mA
